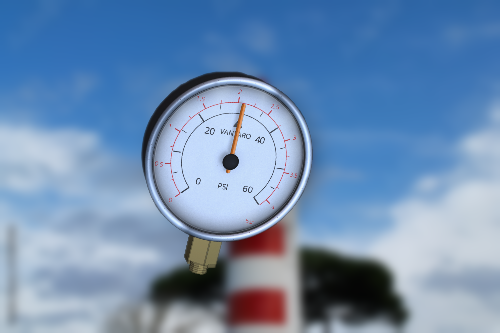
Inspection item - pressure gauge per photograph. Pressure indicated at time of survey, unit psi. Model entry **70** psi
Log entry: **30** psi
